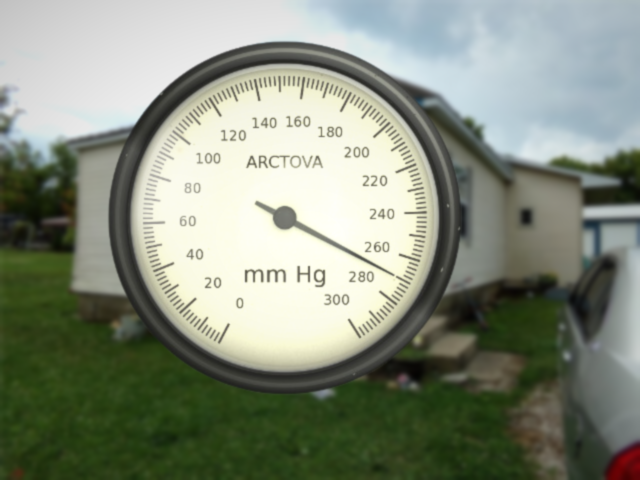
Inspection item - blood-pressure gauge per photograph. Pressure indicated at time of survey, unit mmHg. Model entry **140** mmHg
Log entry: **270** mmHg
